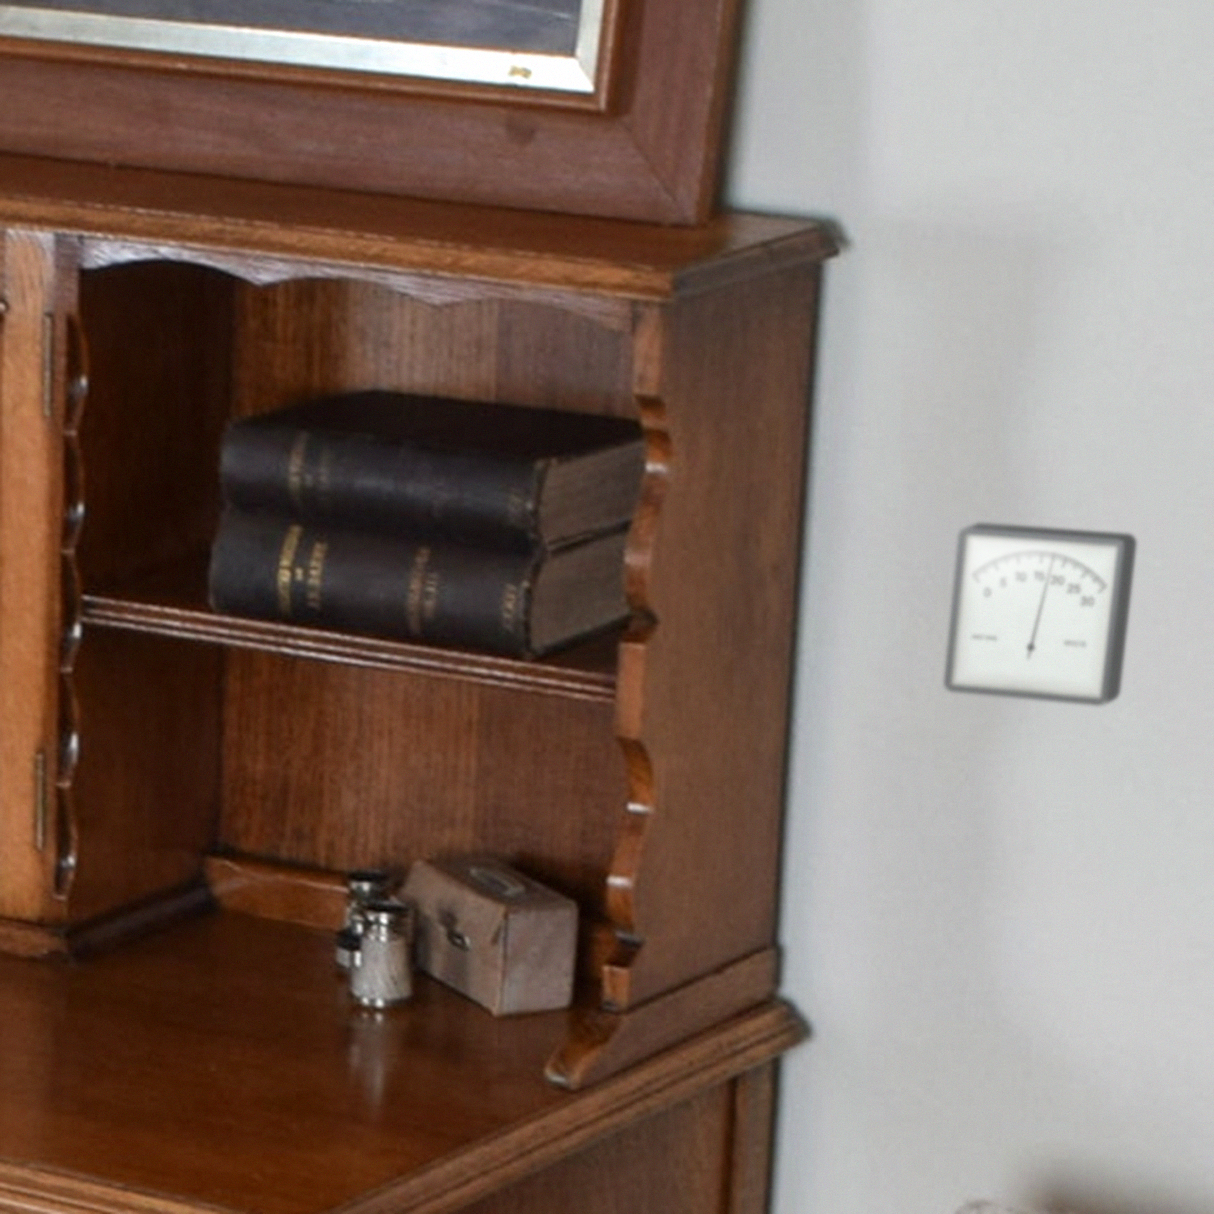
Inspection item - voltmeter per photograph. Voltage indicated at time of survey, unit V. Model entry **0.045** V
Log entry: **17.5** V
